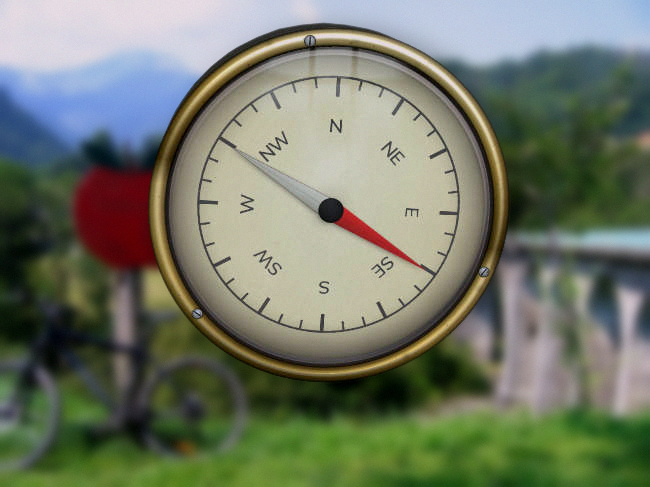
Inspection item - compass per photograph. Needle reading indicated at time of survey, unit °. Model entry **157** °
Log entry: **120** °
